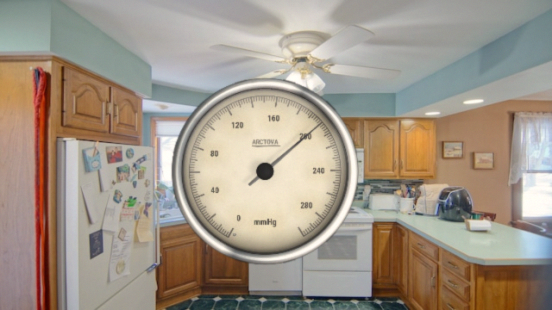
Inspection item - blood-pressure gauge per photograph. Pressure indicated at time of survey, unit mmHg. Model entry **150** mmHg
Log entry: **200** mmHg
